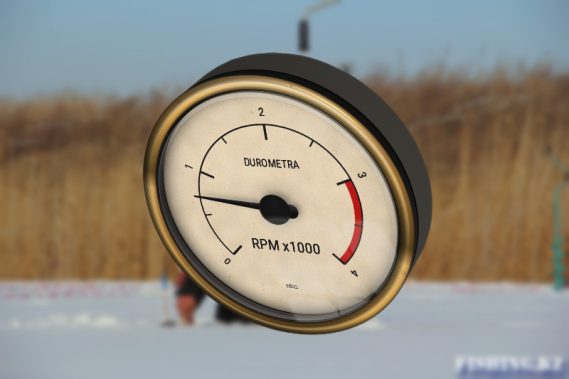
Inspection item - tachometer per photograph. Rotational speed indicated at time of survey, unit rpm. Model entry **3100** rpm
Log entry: **750** rpm
